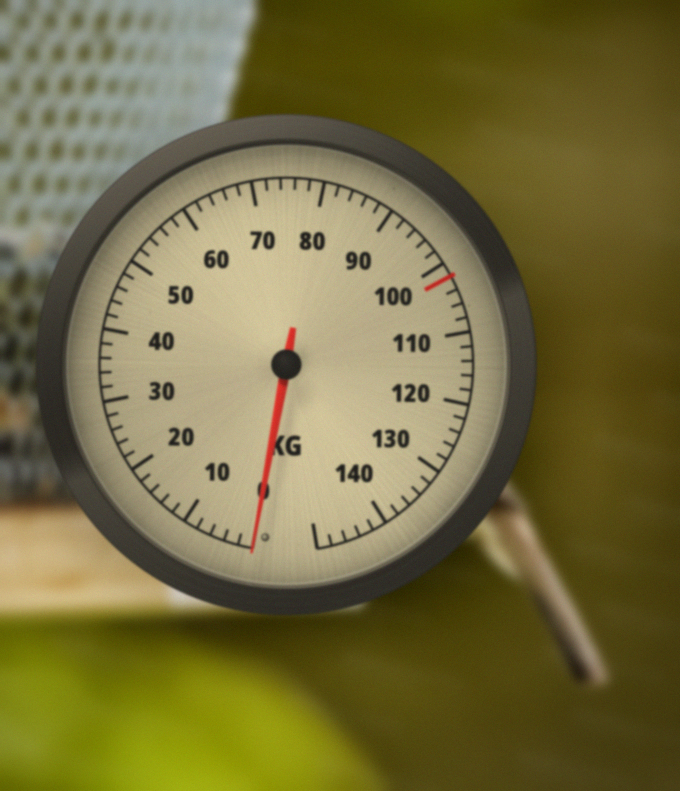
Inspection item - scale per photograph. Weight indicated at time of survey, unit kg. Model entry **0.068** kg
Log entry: **0** kg
